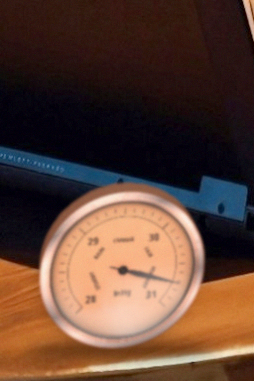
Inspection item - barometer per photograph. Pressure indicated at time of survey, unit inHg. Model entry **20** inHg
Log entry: **30.7** inHg
